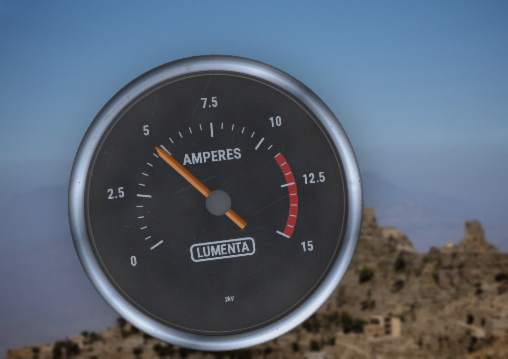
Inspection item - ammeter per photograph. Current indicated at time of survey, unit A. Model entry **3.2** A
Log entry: **4.75** A
